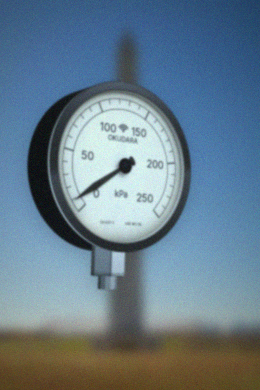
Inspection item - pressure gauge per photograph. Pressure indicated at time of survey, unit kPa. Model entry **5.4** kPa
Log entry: **10** kPa
